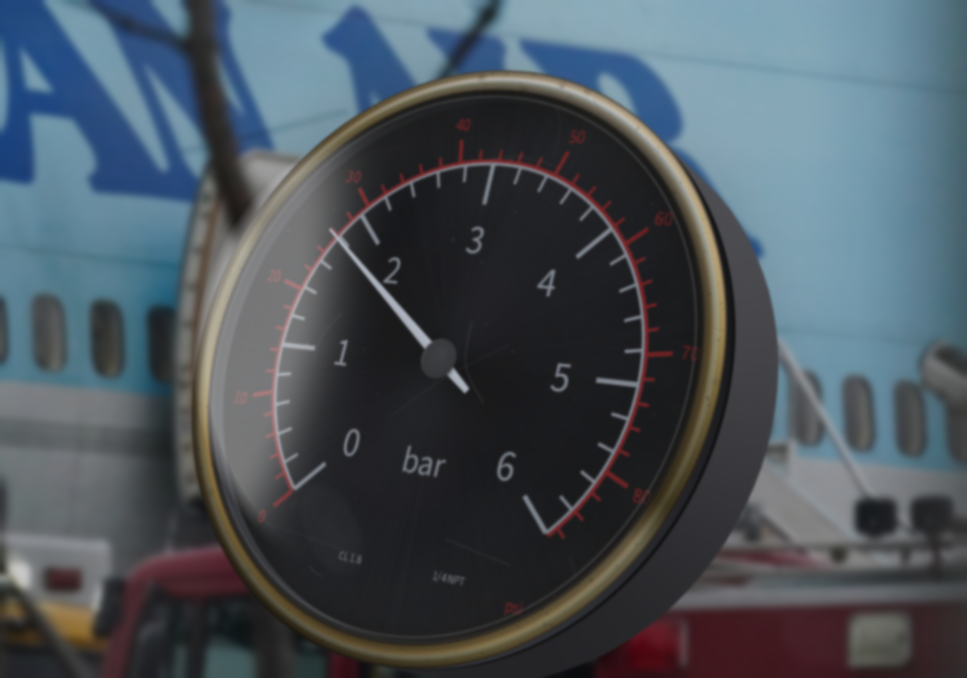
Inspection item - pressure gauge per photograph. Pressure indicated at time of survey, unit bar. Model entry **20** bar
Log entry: **1.8** bar
